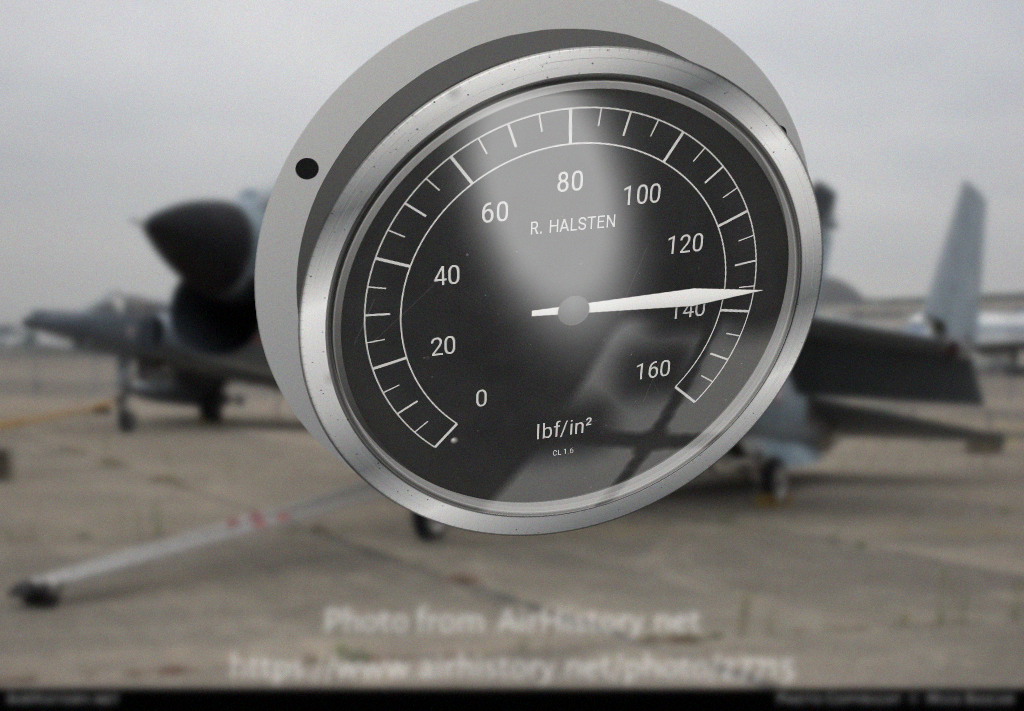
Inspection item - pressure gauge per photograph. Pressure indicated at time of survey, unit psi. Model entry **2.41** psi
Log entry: **135** psi
